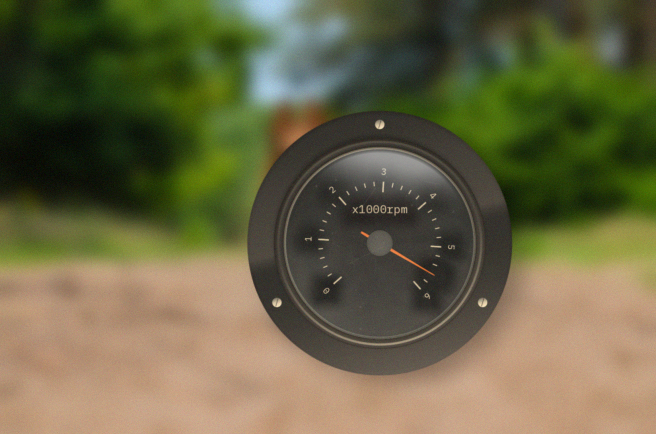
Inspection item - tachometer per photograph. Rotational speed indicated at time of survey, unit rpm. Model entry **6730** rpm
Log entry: **5600** rpm
